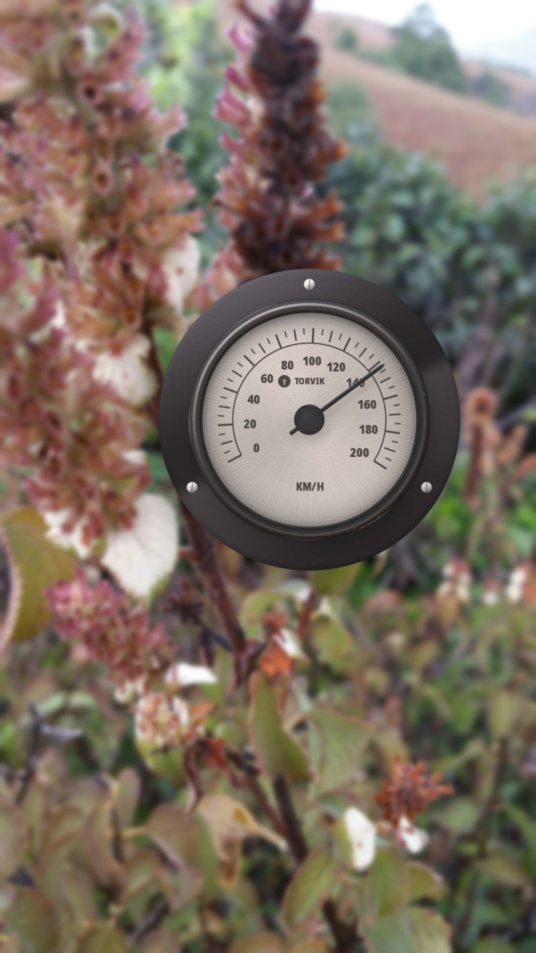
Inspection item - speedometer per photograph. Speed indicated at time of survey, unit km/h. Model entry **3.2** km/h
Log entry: **142.5** km/h
